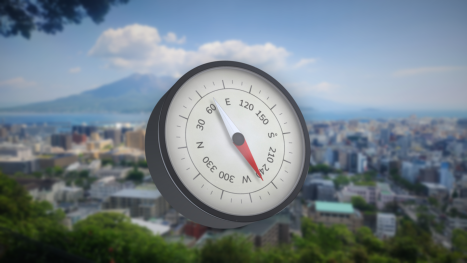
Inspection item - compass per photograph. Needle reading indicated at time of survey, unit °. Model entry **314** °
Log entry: **250** °
